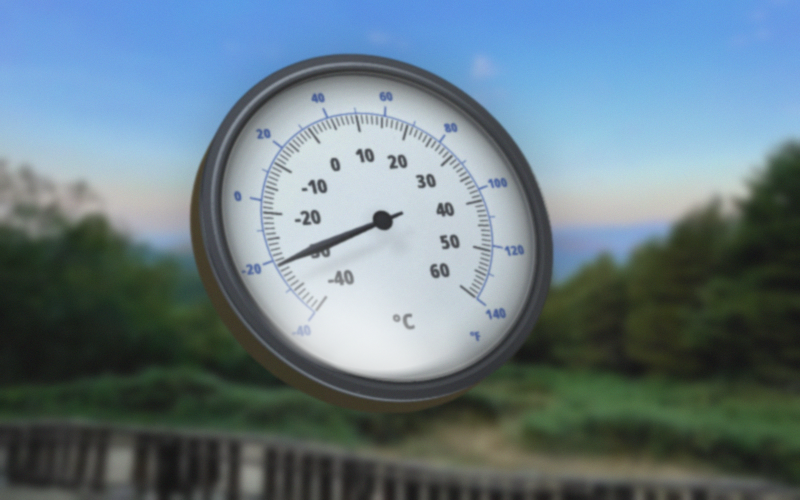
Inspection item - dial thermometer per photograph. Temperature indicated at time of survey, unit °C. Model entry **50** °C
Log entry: **-30** °C
